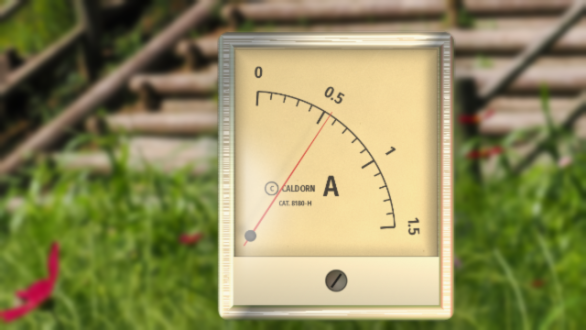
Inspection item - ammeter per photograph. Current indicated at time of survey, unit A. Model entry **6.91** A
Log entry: **0.55** A
